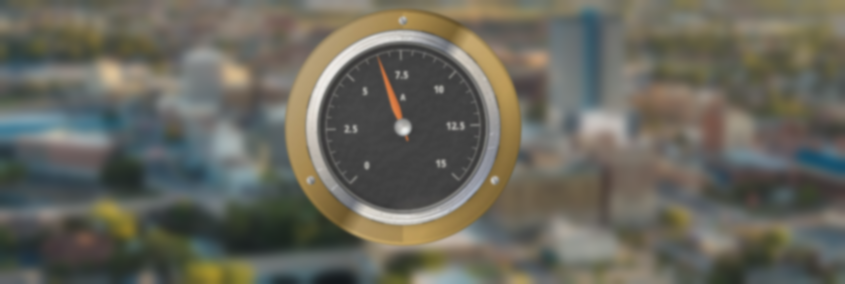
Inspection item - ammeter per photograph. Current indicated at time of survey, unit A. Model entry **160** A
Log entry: **6.5** A
